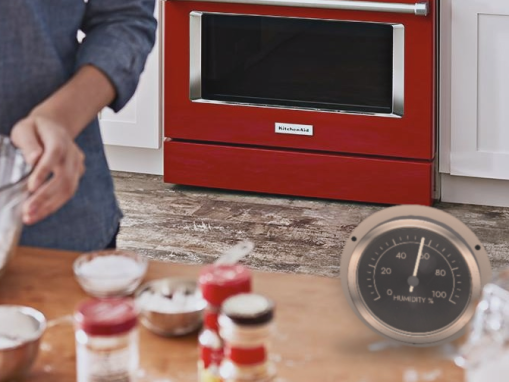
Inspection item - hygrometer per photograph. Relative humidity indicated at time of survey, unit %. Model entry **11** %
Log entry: **56** %
